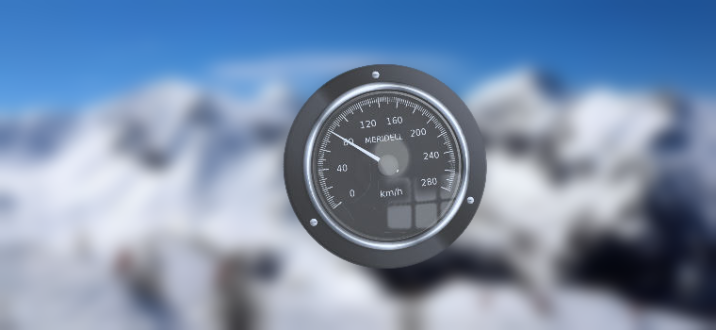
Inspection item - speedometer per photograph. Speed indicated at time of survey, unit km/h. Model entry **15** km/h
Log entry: **80** km/h
